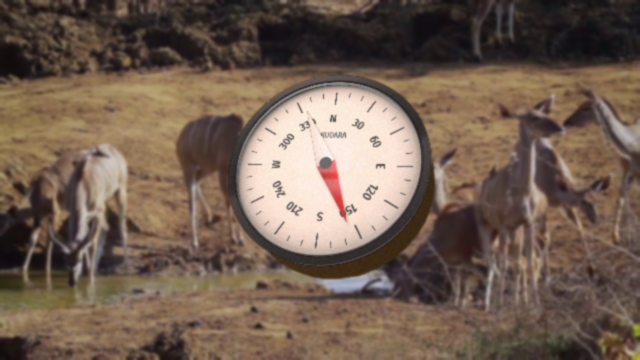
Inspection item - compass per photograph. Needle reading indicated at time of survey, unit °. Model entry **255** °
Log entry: **155** °
